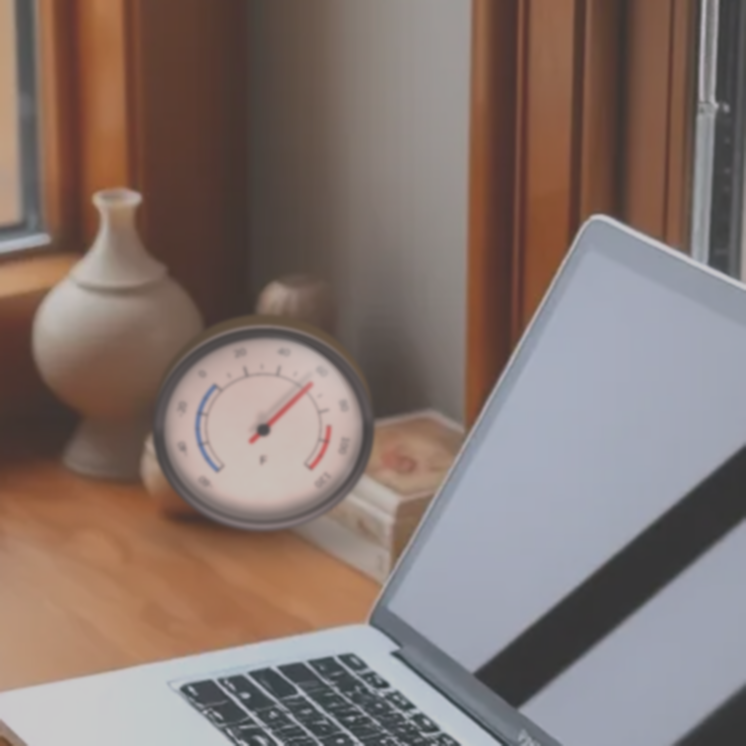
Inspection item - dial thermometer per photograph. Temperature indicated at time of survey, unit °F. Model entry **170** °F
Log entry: **60** °F
